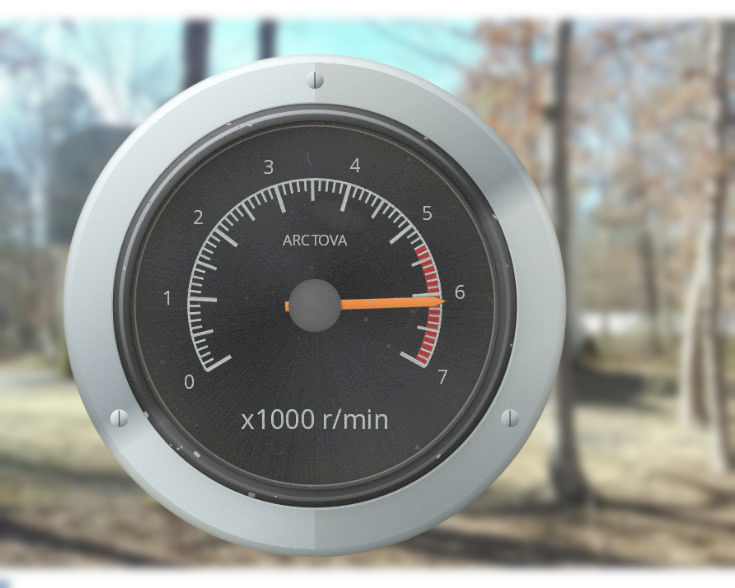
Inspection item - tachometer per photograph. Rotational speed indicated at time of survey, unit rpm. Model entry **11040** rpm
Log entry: **6100** rpm
